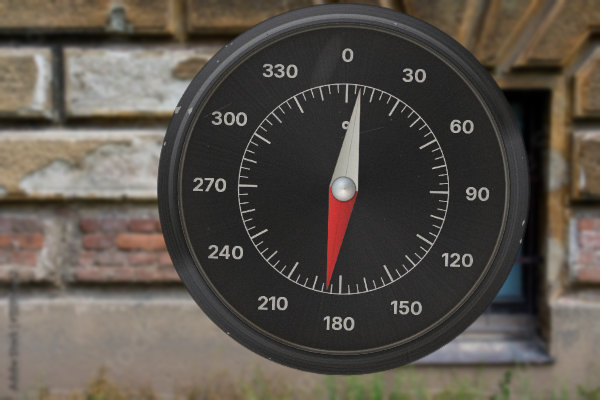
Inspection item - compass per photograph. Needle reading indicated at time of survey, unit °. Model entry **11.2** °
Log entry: **187.5** °
